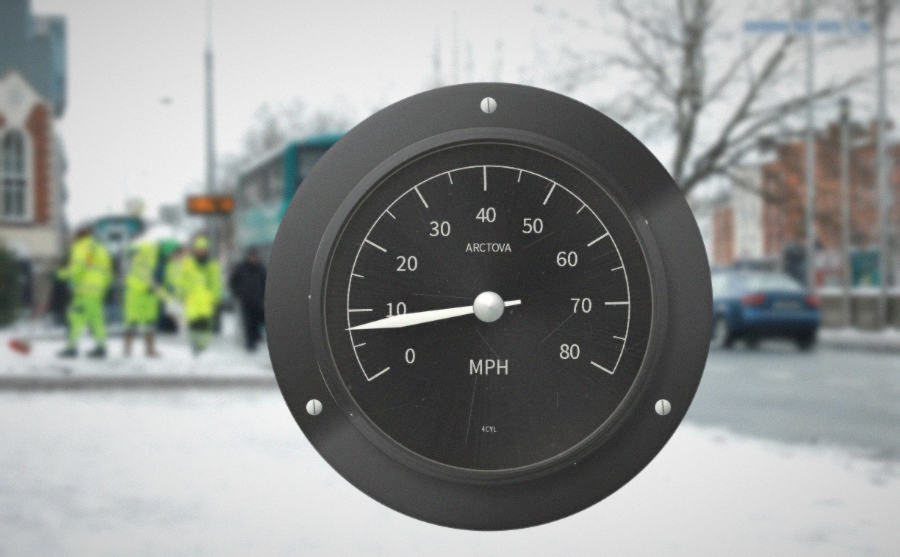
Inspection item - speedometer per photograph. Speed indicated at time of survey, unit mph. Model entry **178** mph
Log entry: **7.5** mph
